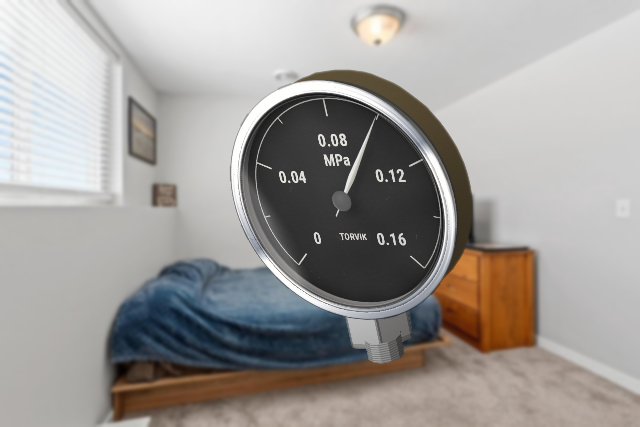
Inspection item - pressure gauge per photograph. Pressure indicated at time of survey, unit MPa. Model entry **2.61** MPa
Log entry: **0.1** MPa
